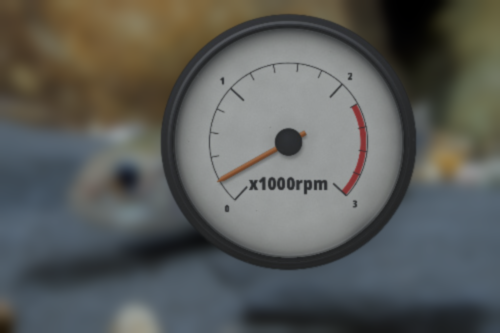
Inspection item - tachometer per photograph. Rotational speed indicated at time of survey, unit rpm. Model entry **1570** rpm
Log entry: **200** rpm
